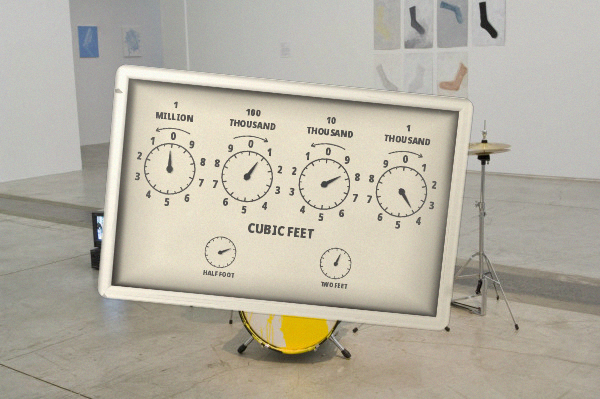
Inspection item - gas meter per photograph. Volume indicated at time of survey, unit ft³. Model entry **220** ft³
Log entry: **8400** ft³
